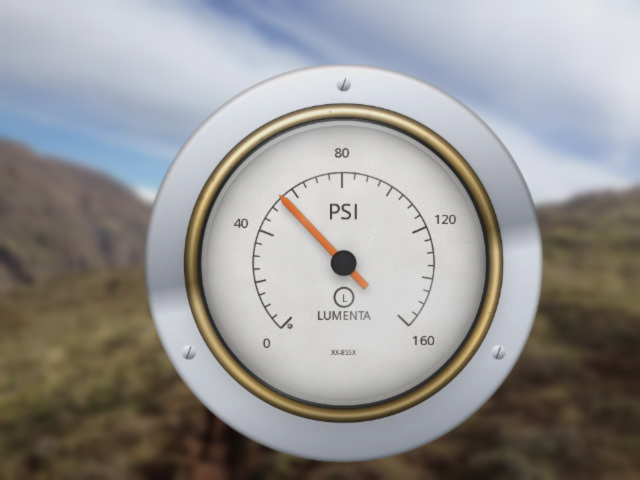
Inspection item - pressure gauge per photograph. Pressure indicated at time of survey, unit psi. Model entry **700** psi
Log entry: **55** psi
